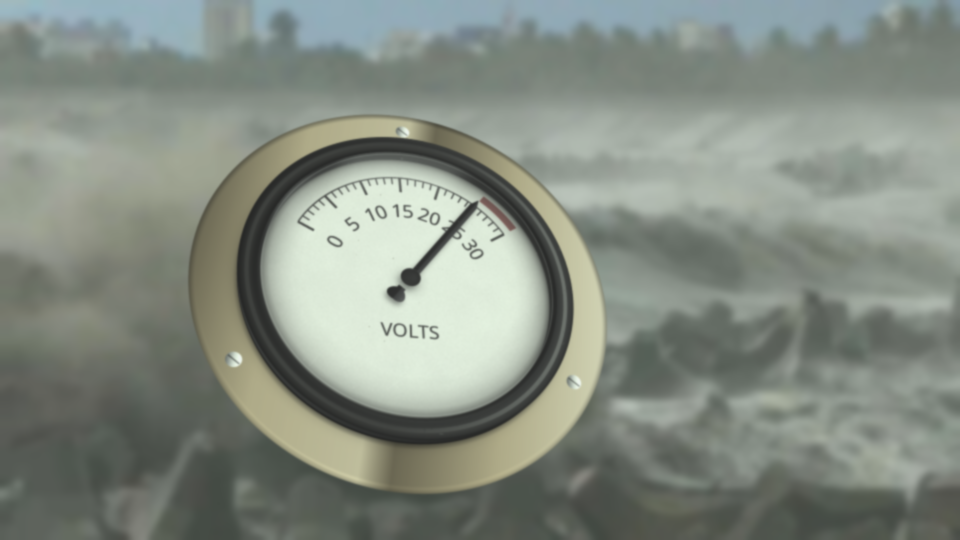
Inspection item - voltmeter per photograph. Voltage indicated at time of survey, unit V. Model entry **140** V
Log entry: **25** V
